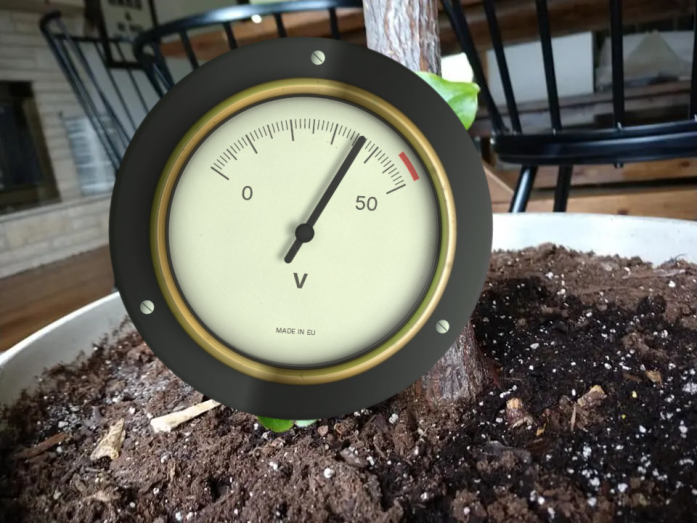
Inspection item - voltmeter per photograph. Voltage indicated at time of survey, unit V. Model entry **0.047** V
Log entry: **36** V
